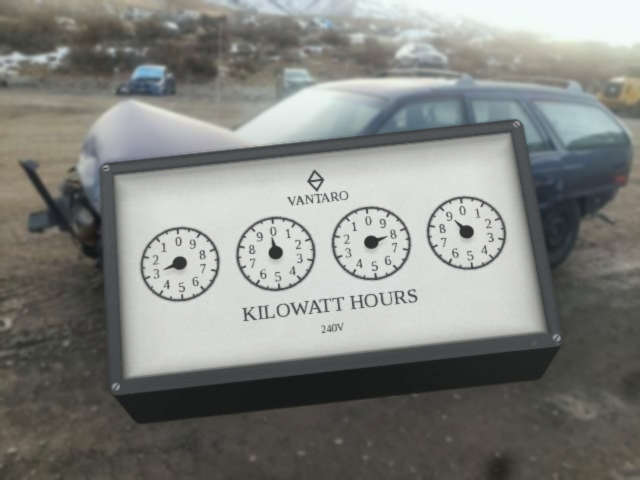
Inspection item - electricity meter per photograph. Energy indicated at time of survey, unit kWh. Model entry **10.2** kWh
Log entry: **2979** kWh
